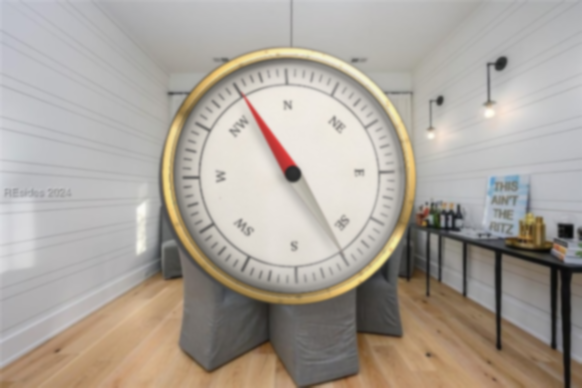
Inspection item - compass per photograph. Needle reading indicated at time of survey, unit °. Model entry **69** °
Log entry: **330** °
